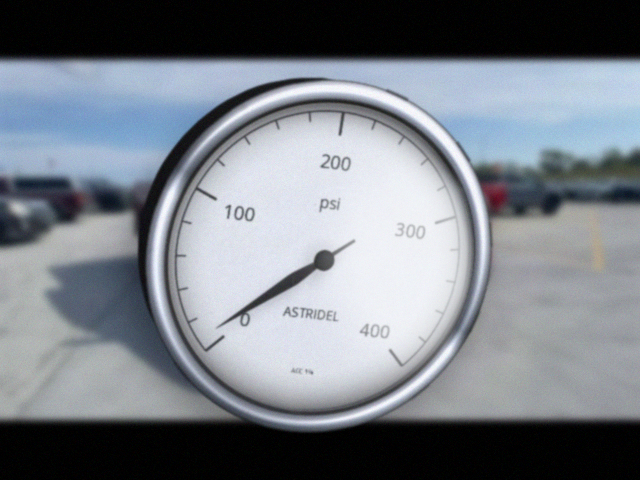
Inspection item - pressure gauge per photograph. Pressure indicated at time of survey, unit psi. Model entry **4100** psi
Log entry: **10** psi
